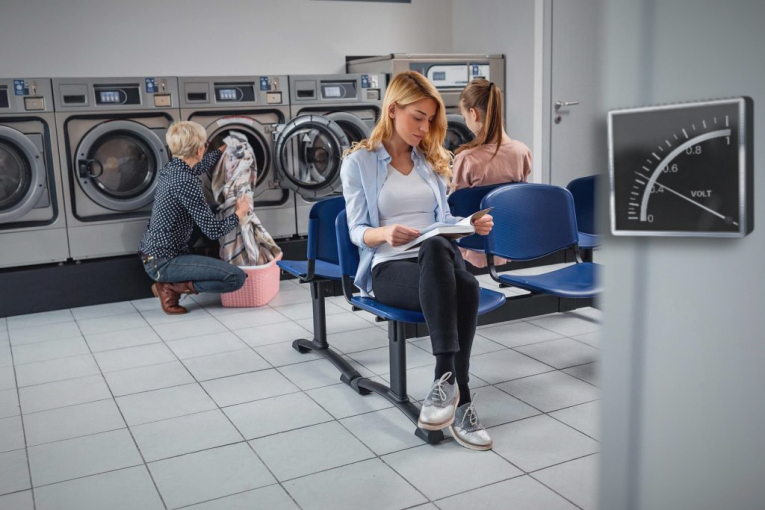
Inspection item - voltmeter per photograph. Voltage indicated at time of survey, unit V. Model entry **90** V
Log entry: **0.45** V
